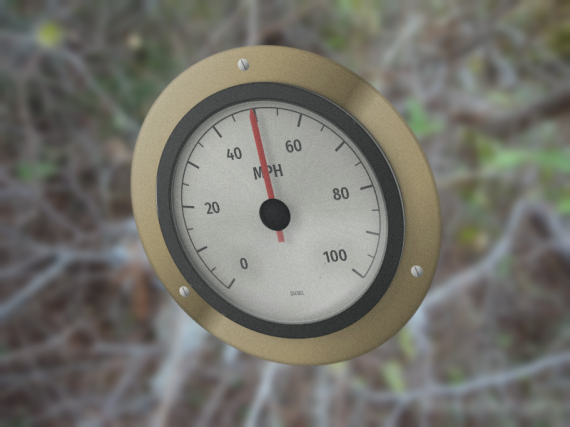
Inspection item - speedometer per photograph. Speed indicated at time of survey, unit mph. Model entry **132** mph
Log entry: **50** mph
